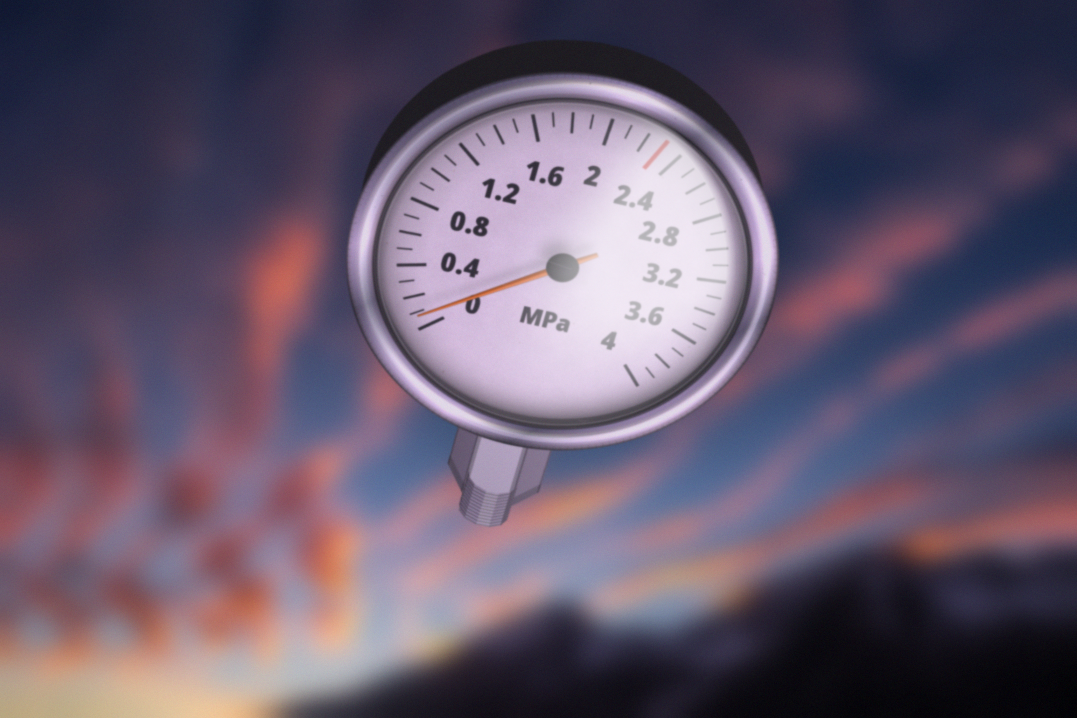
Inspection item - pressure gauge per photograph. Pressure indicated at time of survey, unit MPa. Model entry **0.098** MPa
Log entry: **0.1** MPa
